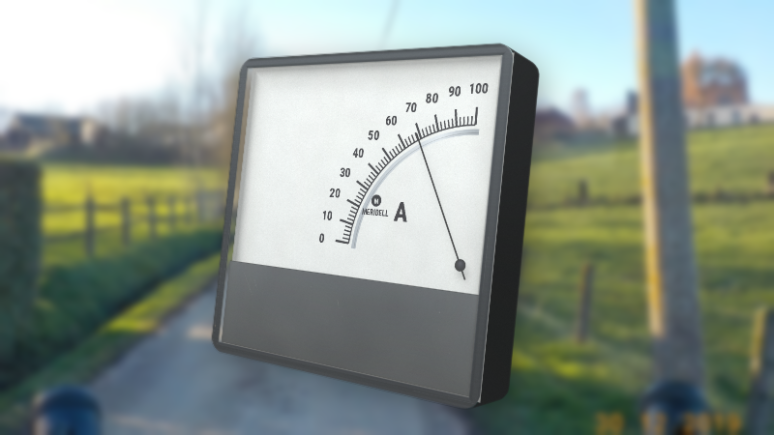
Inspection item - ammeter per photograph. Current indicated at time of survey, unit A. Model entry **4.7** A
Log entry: **70** A
